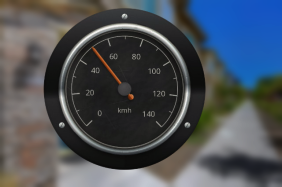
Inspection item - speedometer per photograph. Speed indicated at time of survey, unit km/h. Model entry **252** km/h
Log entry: **50** km/h
